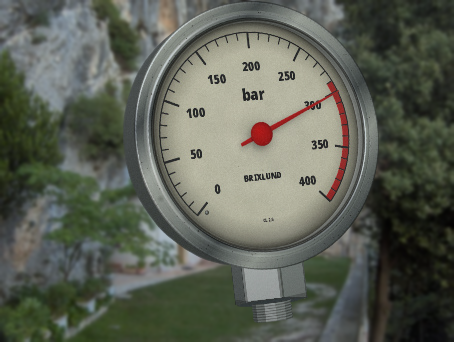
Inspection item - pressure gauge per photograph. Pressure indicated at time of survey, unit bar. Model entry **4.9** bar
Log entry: **300** bar
